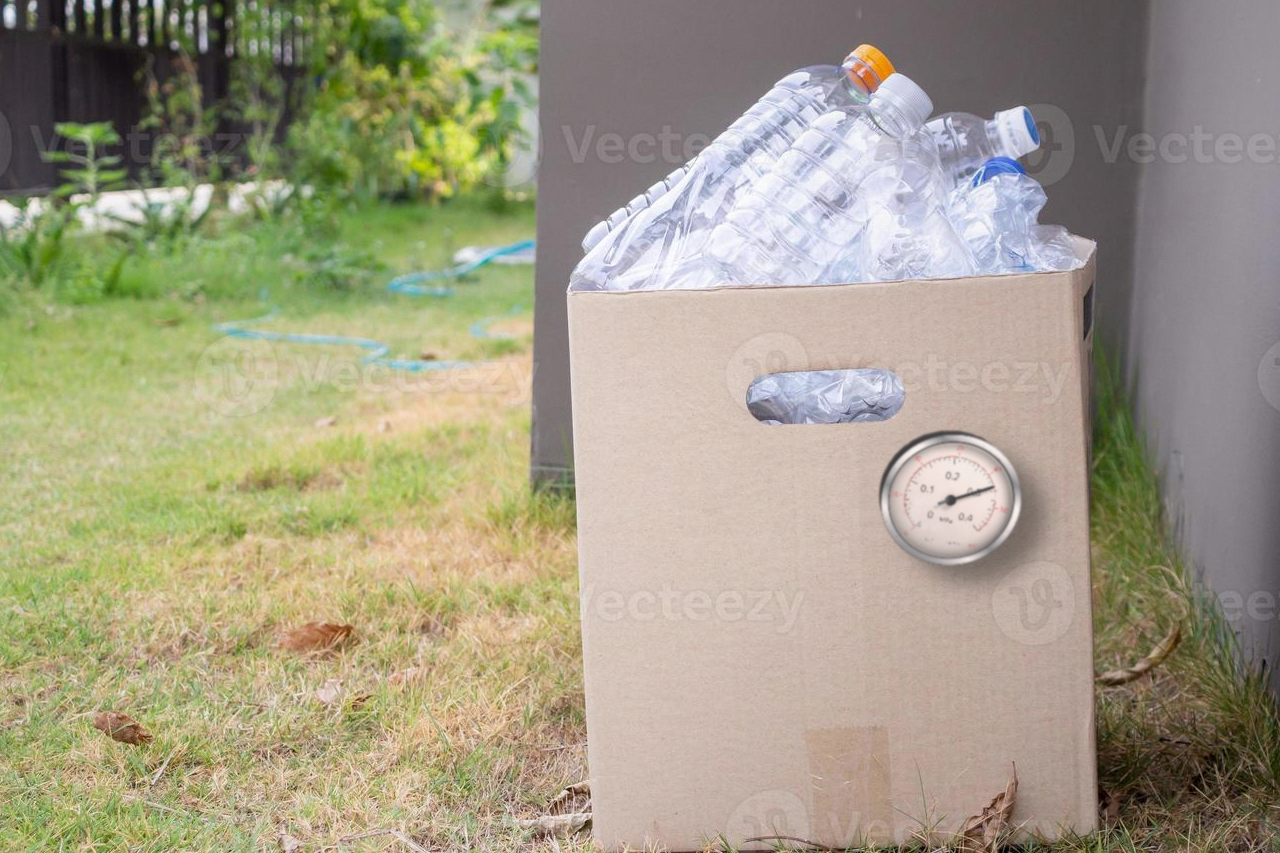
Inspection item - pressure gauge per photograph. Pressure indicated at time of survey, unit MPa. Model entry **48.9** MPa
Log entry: **0.3** MPa
